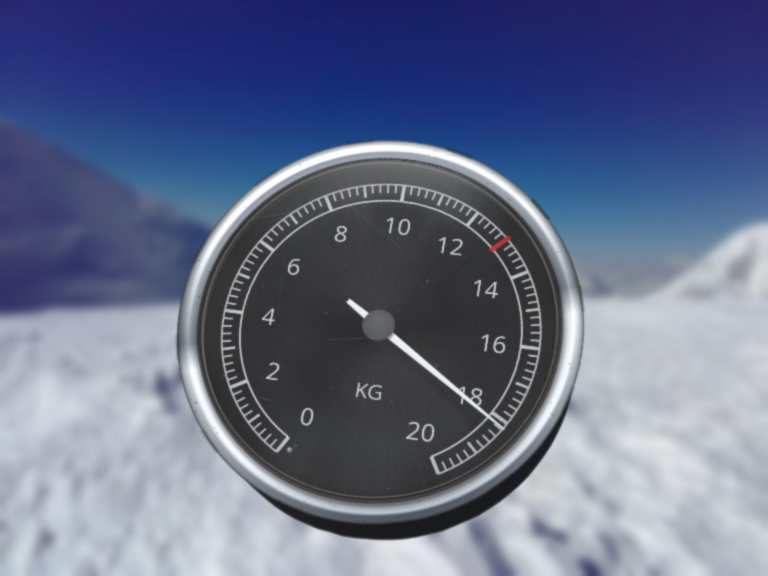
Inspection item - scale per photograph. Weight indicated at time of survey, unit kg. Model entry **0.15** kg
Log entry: **18.2** kg
